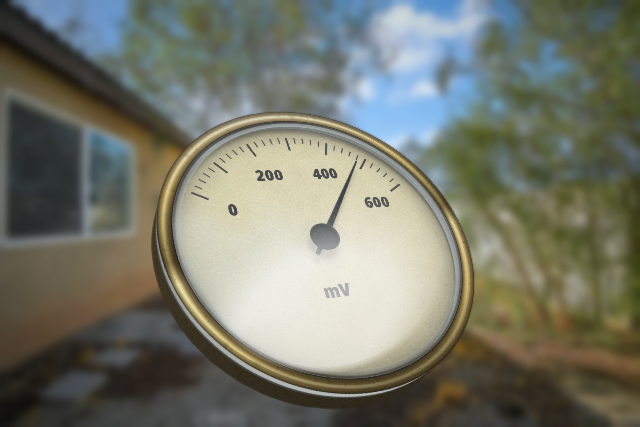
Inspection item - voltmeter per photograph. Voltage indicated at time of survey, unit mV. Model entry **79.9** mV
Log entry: **480** mV
